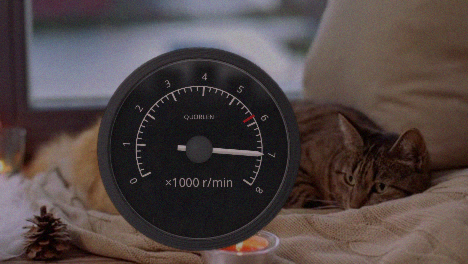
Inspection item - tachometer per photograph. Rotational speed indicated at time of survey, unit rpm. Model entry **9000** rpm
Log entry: **7000** rpm
